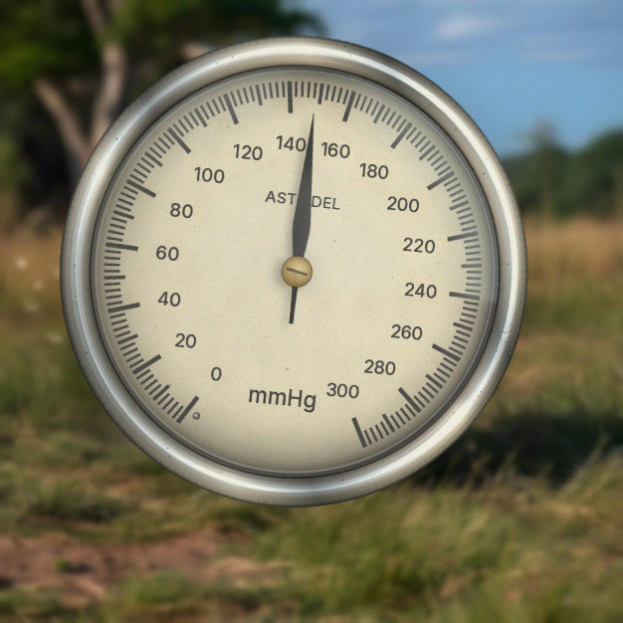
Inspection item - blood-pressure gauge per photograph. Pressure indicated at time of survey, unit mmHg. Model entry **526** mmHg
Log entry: **148** mmHg
